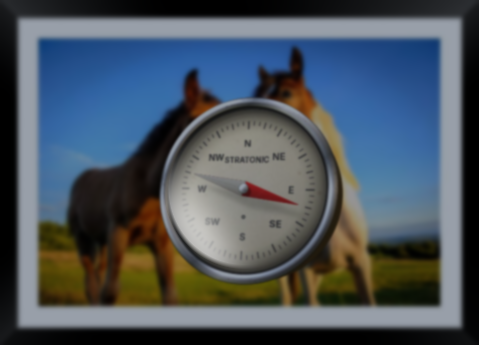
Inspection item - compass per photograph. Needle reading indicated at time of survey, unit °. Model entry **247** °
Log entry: **105** °
